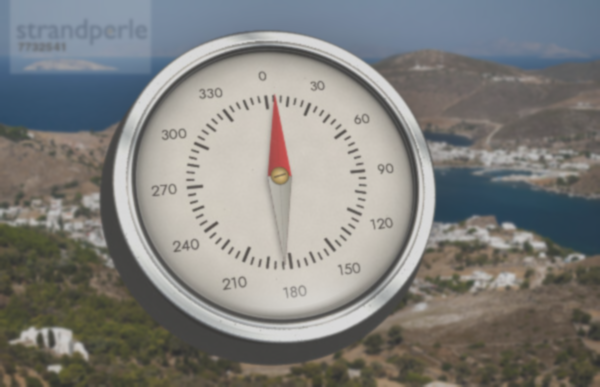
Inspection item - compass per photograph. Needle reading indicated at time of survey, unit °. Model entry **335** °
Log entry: **5** °
